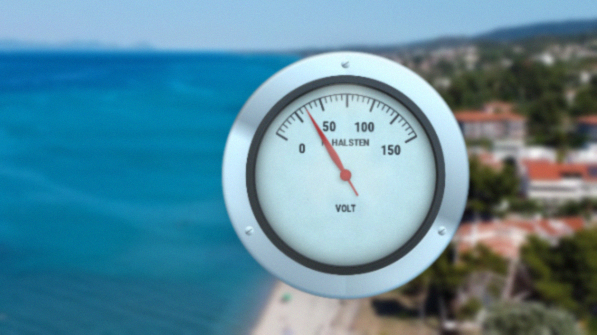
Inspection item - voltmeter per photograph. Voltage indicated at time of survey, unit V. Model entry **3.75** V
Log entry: **35** V
